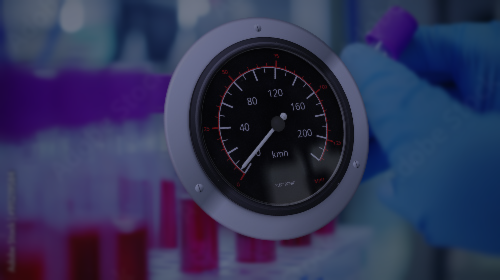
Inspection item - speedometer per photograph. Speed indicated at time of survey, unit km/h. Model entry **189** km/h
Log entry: **5** km/h
